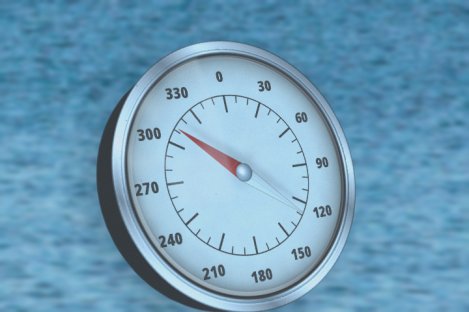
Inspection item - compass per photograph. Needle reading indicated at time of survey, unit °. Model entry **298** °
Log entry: **310** °
